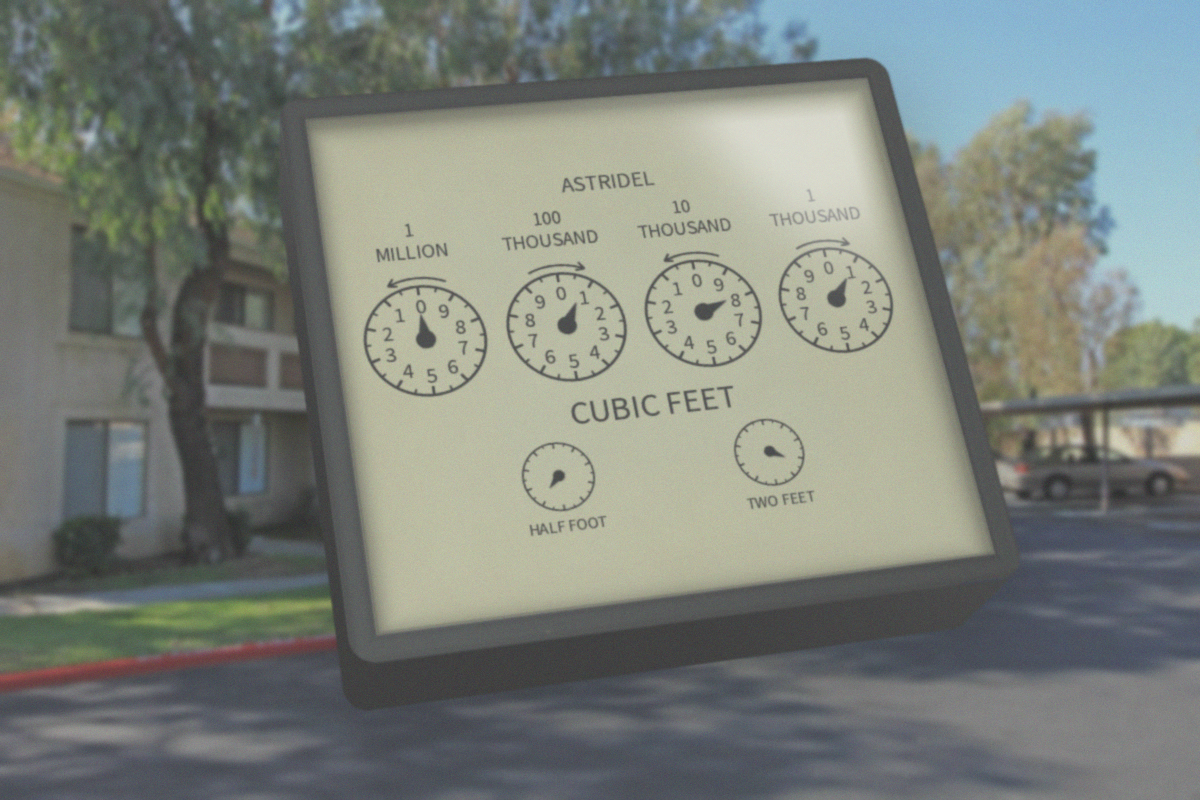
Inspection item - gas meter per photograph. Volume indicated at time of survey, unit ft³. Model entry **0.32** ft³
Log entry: **8100** ft³
